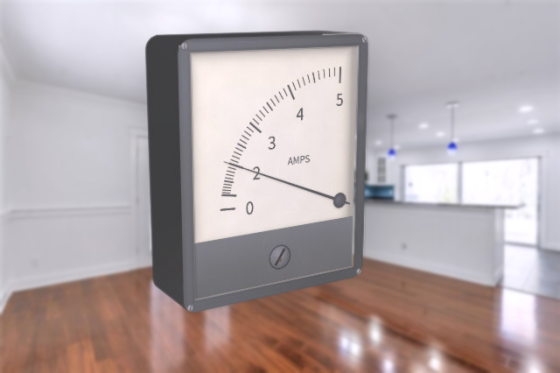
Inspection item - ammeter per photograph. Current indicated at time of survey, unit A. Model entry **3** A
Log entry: **2** A
